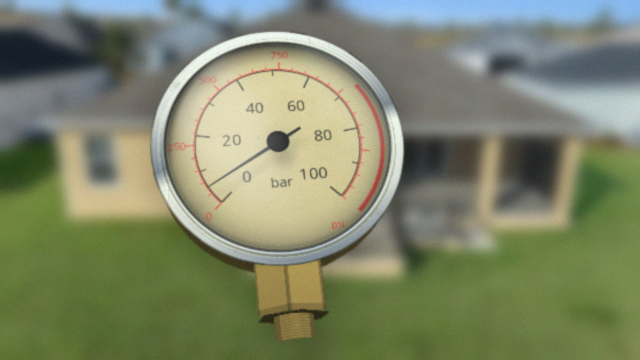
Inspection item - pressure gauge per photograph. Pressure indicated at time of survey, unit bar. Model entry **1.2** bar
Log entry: **5** bar
